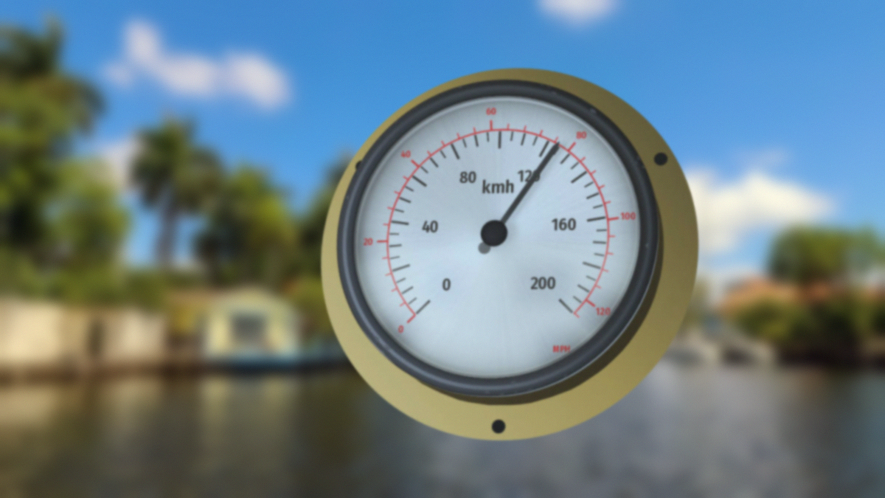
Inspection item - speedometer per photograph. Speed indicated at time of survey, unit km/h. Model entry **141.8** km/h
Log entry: **125** km/h
